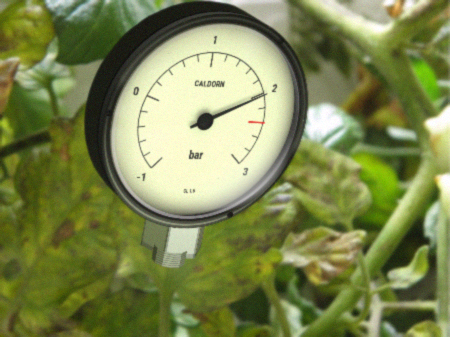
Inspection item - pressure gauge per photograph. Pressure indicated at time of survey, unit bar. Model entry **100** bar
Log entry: **2** bar
